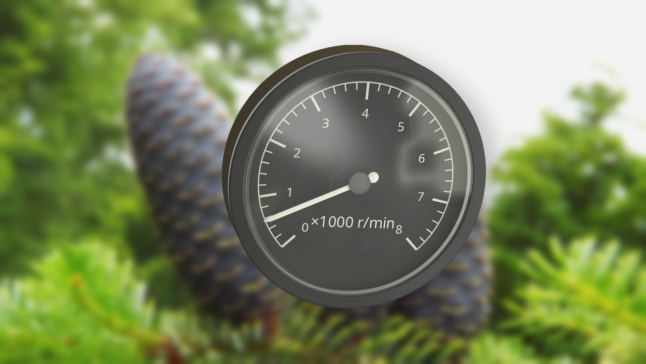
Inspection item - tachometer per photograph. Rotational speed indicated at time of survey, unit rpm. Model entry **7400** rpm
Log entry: **600** rpm
